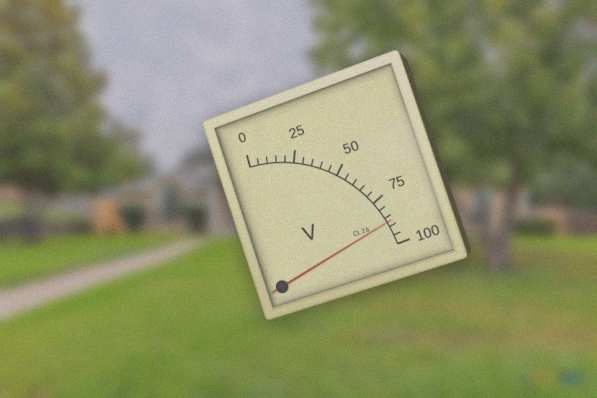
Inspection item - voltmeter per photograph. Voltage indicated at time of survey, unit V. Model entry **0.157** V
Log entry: **87.5** V
